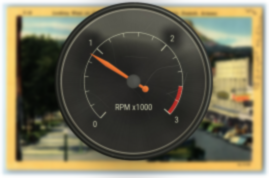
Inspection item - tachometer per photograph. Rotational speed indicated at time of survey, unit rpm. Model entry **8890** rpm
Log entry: **900** rpm
